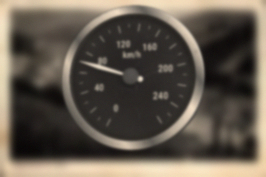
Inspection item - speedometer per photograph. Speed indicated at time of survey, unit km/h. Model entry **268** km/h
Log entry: **70** km/h
